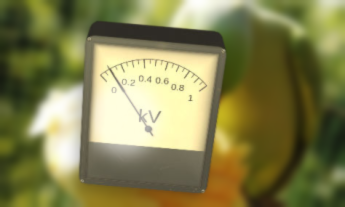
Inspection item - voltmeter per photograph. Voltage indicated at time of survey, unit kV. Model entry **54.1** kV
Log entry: **0.1** kV
